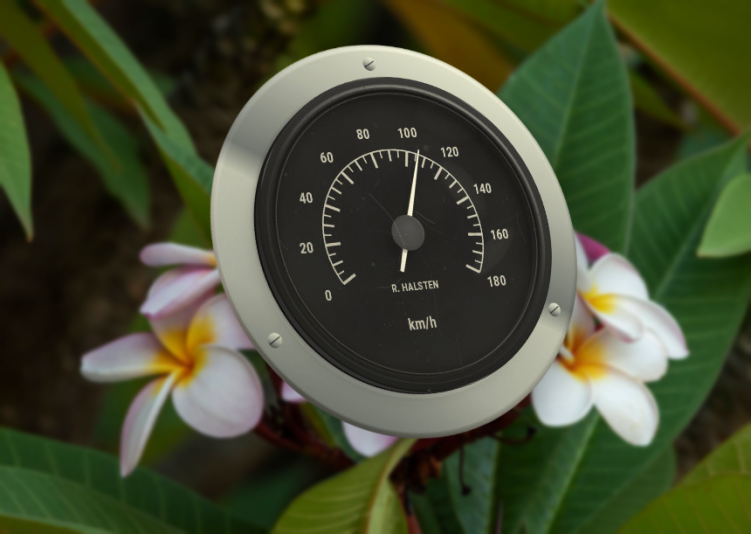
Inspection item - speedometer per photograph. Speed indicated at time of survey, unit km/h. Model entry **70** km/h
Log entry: **105** km/h
